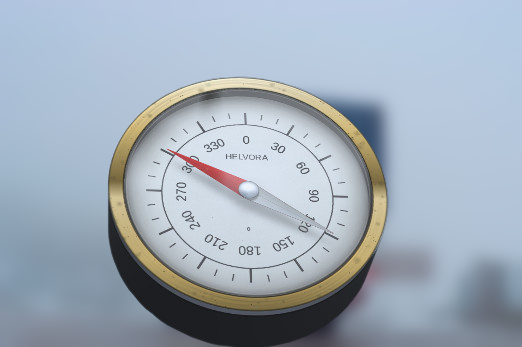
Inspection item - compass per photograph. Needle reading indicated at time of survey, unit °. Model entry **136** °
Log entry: **300** °
